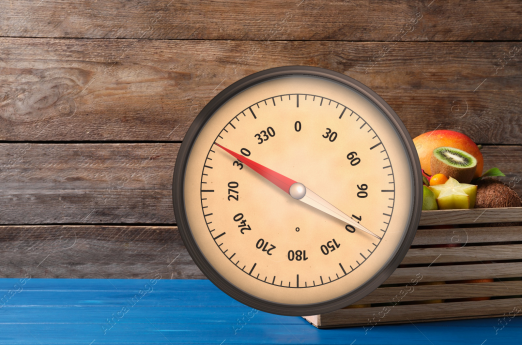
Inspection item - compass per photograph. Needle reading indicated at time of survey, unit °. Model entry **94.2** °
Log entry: **300** °
